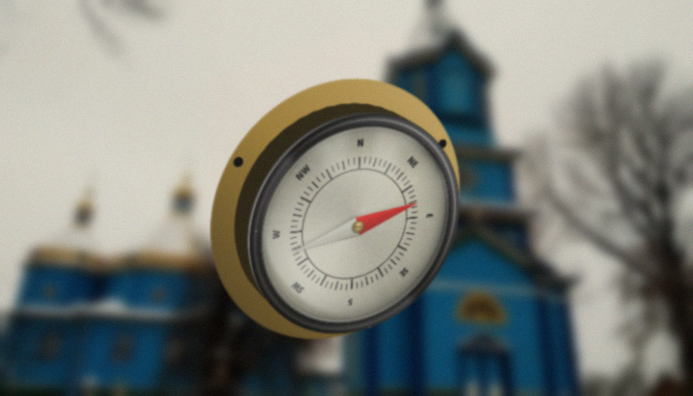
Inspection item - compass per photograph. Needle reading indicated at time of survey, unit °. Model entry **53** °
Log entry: **75** °
